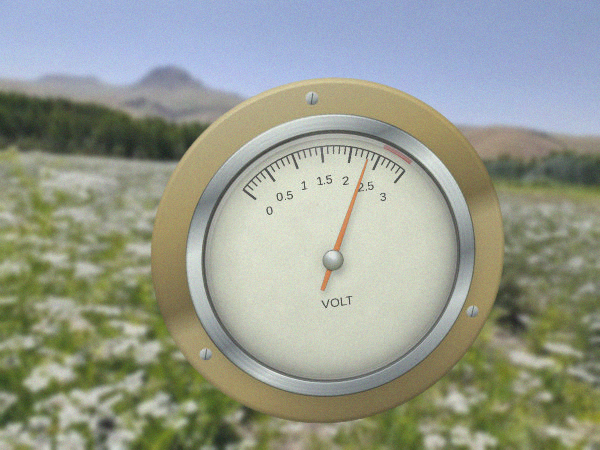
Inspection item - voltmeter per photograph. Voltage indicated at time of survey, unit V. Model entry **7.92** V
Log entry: **2.3** V
